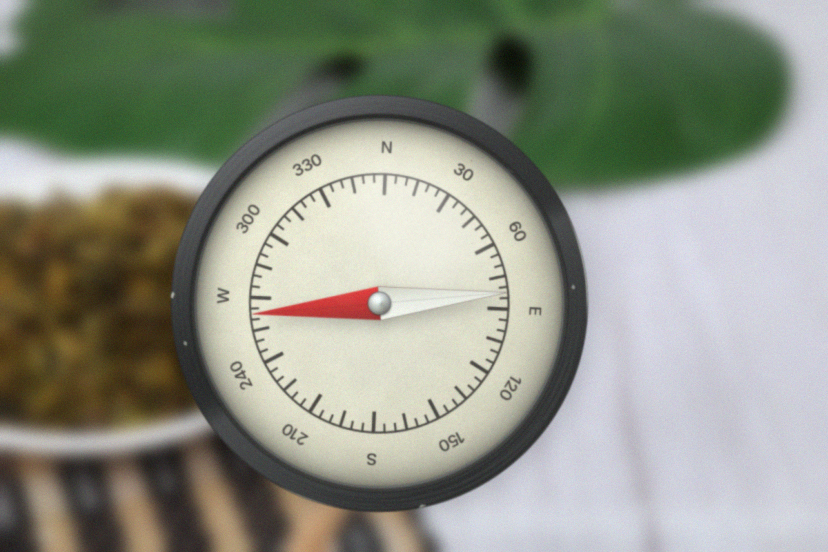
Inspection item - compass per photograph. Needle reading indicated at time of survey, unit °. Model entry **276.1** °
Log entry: **262.5** °
